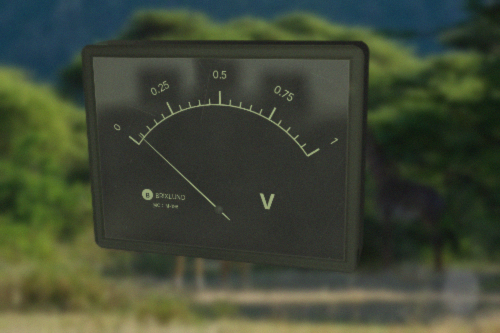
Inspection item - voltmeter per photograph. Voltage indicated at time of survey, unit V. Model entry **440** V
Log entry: **0.05** V
